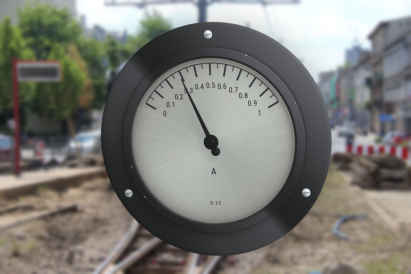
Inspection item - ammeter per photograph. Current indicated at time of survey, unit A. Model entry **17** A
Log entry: **0.3** A
